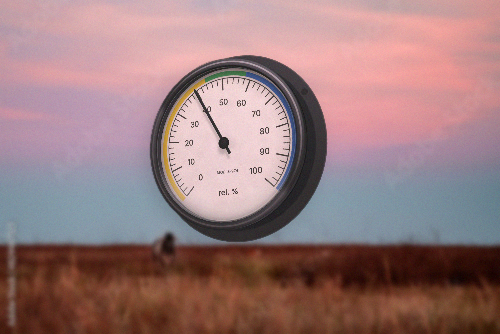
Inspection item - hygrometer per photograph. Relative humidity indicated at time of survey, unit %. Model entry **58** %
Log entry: **40** %
